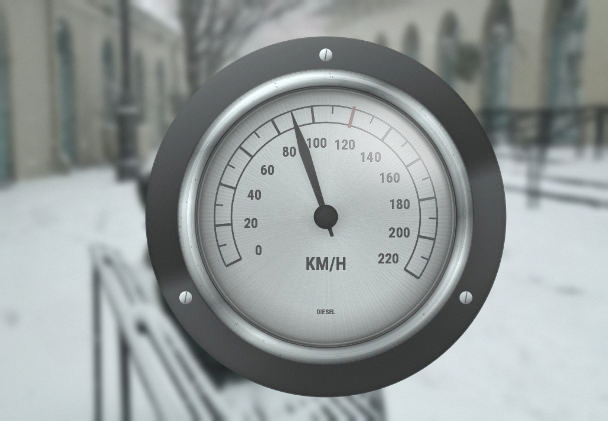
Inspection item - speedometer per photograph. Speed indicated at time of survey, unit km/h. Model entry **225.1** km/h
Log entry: **90** km/h
